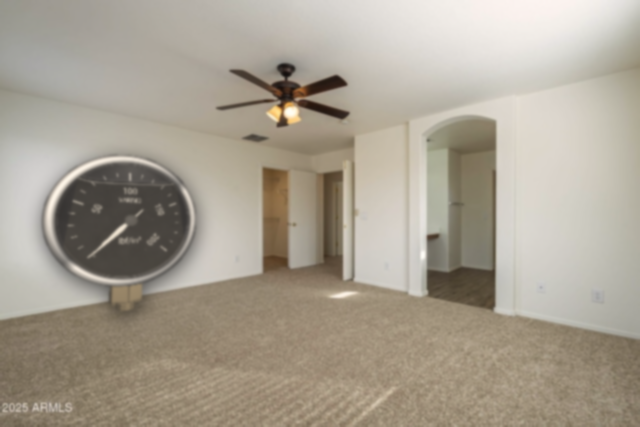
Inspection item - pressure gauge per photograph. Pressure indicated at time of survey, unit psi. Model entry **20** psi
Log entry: **0** psi
